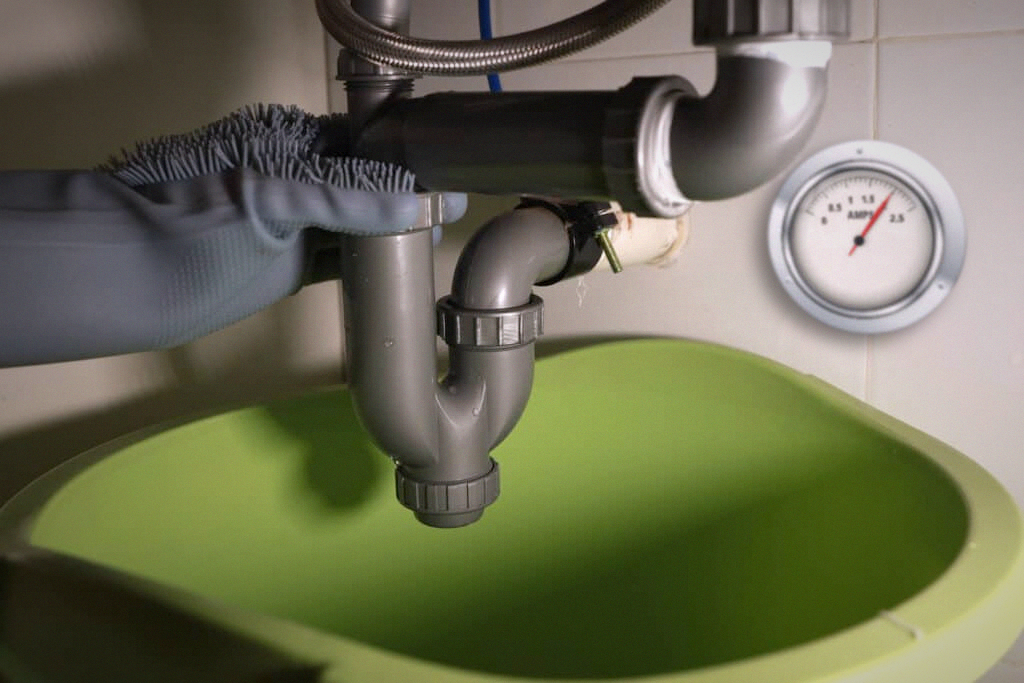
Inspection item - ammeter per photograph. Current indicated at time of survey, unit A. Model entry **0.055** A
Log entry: **2** A
